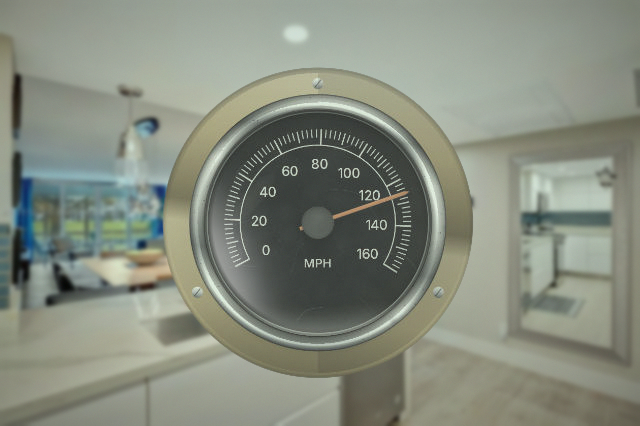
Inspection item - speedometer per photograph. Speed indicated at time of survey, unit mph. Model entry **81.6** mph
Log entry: **126** mph
